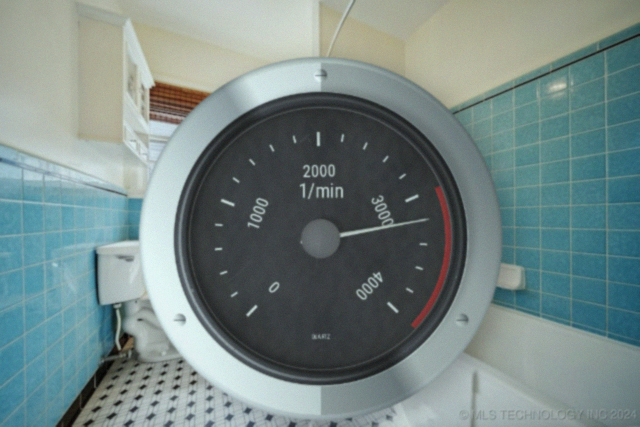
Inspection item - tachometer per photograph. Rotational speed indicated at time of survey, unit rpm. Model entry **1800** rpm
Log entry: **3200** rpm
